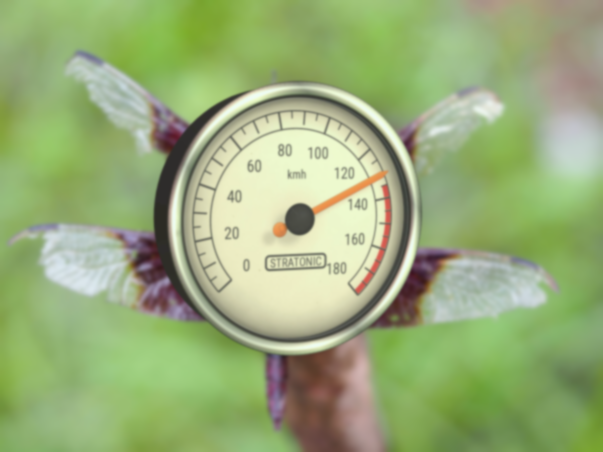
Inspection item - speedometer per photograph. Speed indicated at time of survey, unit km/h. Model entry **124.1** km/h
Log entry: **130** km/h
